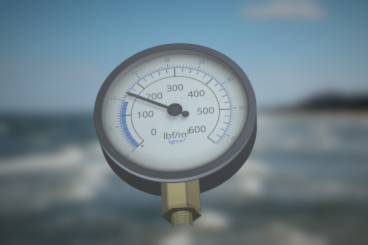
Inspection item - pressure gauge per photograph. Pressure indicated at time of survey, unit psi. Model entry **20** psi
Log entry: **160** psi
